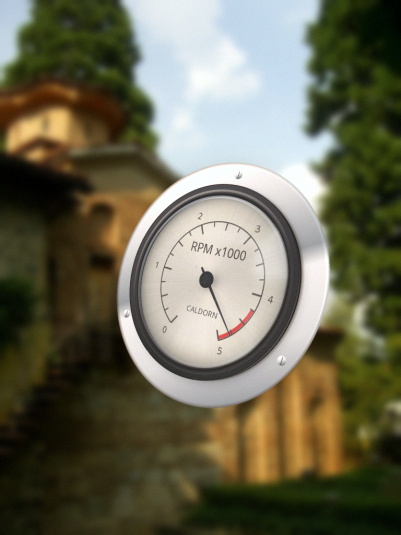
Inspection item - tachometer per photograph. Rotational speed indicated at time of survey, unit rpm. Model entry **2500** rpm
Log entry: **4750** rpm
